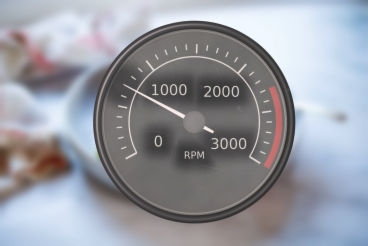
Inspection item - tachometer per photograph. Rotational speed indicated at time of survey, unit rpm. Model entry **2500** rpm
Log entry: **700** rpm
